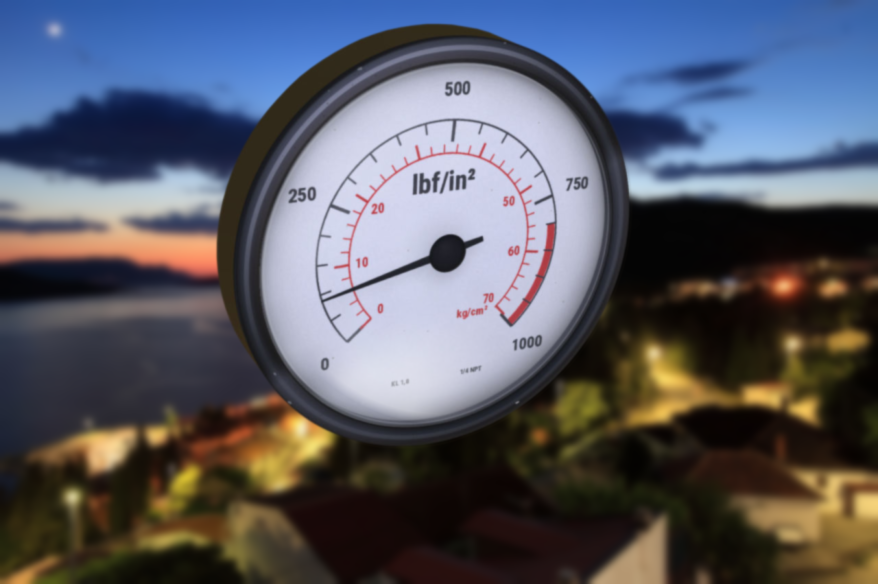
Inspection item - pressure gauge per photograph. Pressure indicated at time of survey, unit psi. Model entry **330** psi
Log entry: **100** psi
